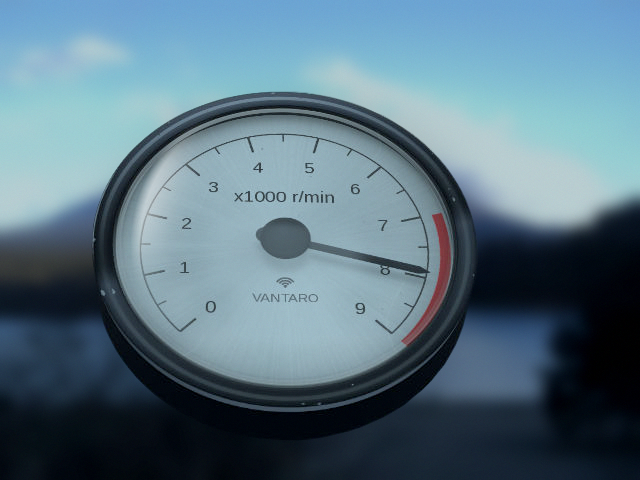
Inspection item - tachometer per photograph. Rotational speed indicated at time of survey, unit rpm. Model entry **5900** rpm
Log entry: **8000** rpm
